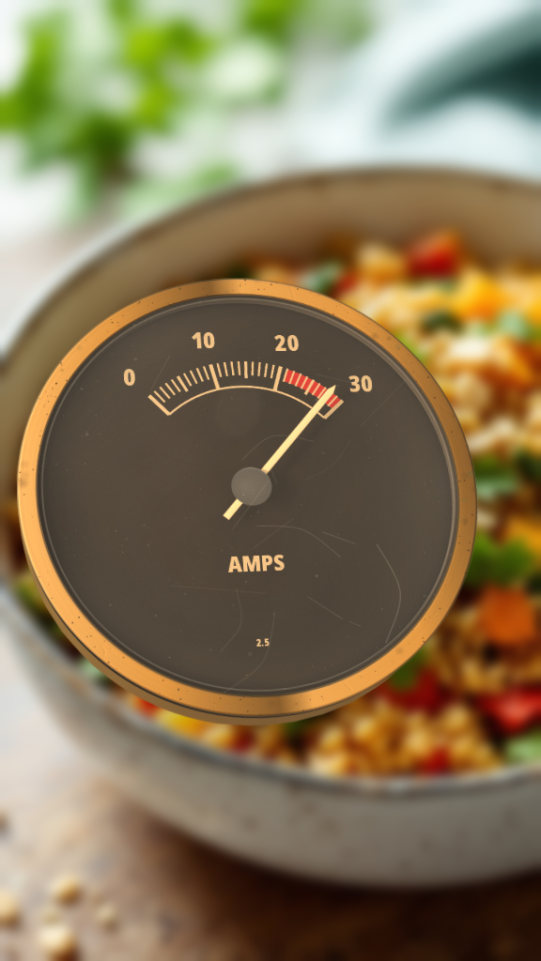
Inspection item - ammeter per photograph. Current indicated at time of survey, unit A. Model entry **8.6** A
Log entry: **28** A
